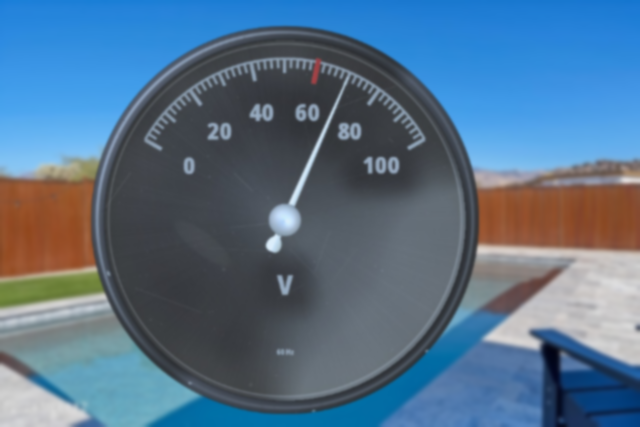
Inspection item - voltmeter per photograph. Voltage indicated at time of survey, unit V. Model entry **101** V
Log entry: **70** V
